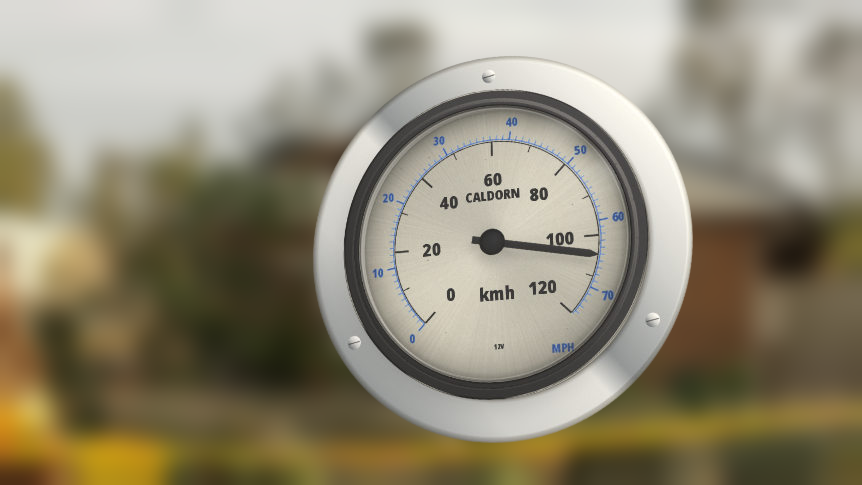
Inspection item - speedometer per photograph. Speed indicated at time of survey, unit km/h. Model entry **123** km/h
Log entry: **105** km/h
